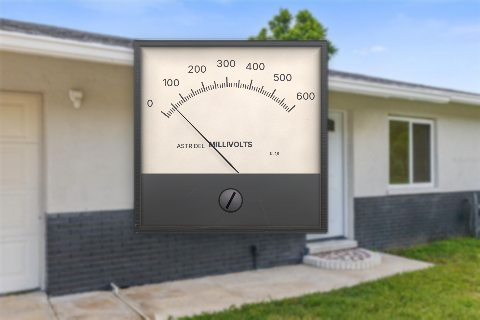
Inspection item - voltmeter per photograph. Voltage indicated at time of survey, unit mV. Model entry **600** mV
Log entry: **50** mV
